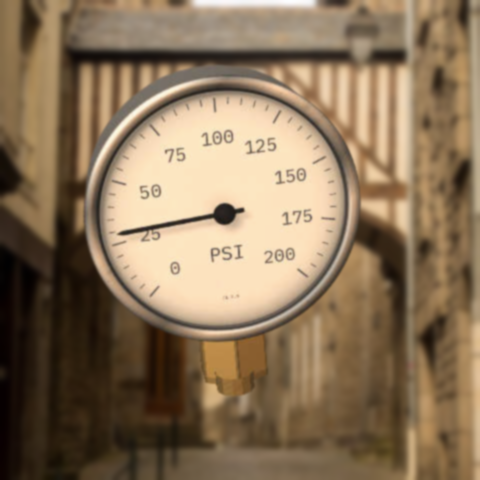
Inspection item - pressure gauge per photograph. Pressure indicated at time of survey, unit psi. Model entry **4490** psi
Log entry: **30** psi
